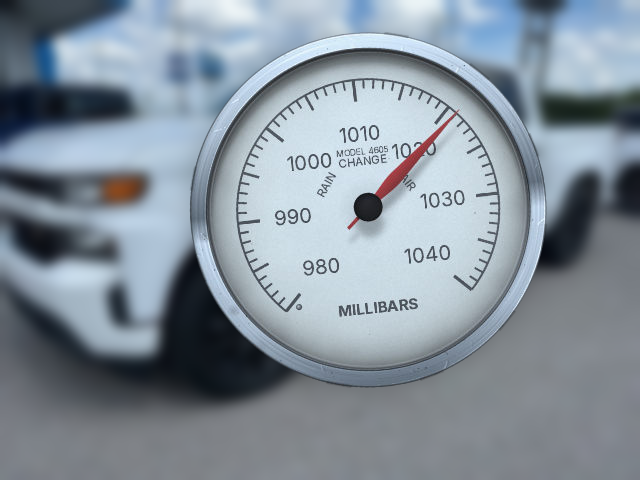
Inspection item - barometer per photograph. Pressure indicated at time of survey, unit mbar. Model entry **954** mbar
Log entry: **1021** mbar
